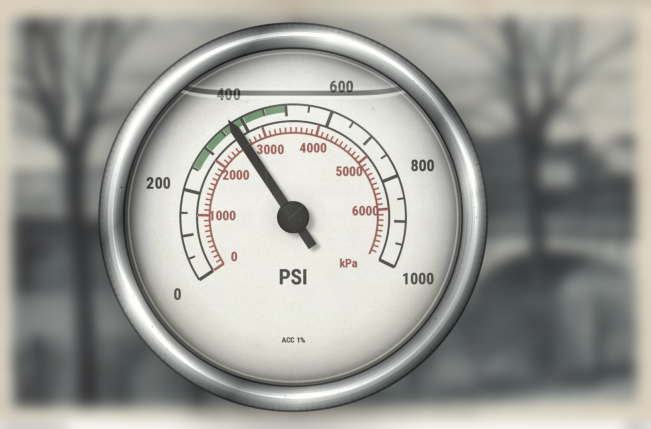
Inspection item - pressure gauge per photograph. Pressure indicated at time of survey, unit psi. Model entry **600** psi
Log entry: **375** psi
